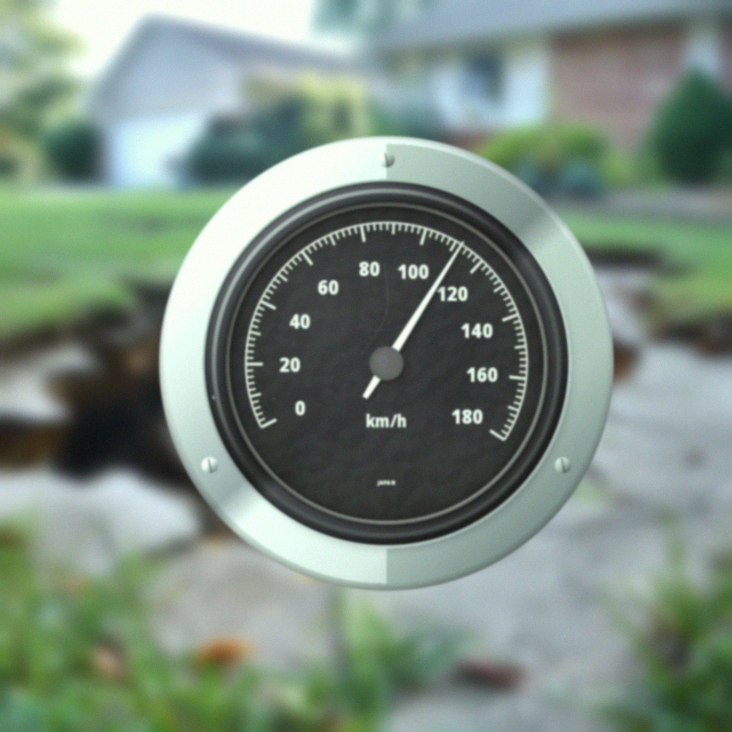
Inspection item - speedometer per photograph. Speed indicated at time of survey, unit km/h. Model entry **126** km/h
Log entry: **112** km/h
